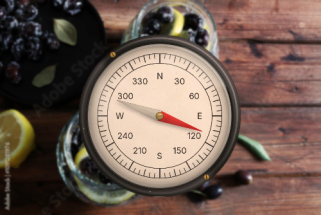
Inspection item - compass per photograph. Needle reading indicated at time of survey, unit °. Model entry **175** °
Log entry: **110** °
